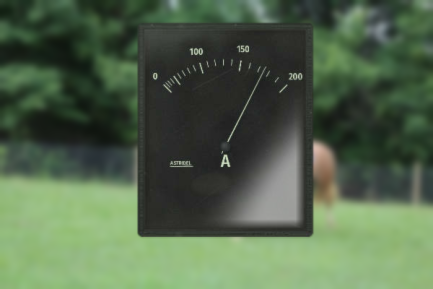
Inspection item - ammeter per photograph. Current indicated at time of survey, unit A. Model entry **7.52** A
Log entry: **175** A
